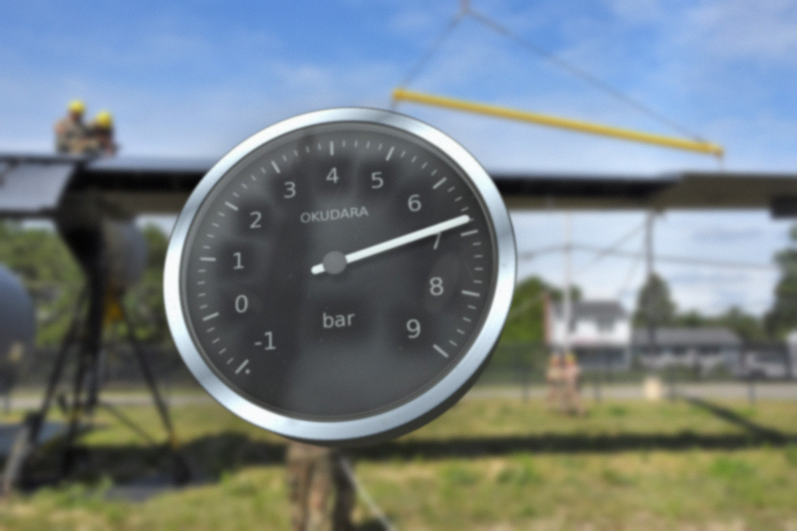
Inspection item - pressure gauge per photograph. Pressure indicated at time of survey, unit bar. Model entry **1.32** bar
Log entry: **6.8** bar
